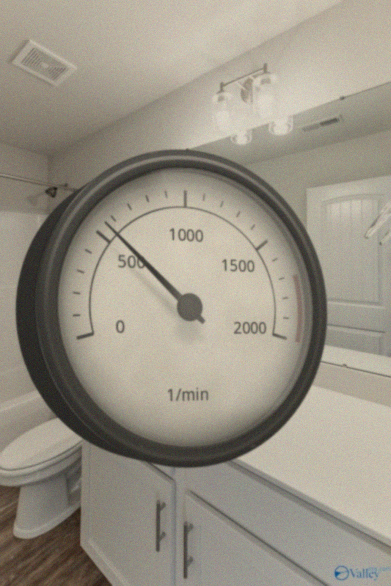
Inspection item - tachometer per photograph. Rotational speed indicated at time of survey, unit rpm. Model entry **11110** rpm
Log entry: **550** rpm
